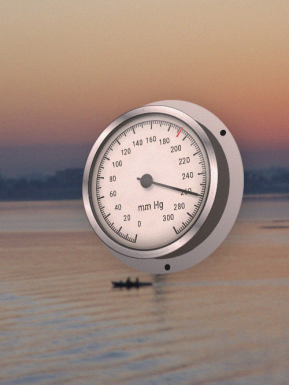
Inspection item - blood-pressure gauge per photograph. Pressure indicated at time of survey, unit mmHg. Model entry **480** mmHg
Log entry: **260** mmHg
